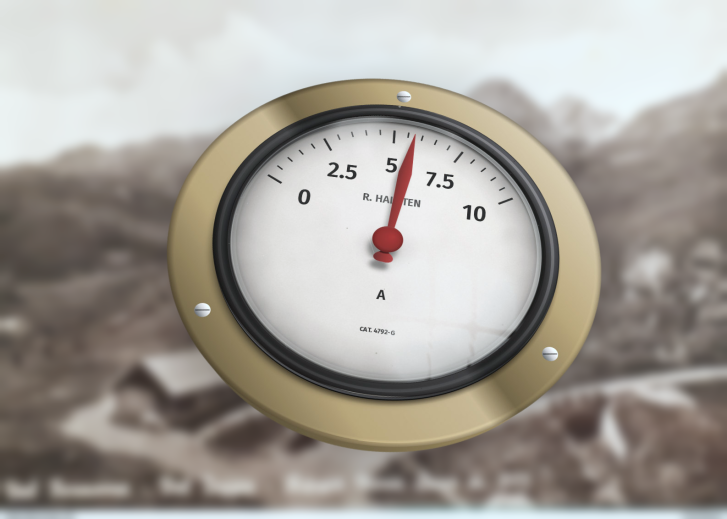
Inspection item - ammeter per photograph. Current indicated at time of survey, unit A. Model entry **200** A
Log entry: **5.75** A
